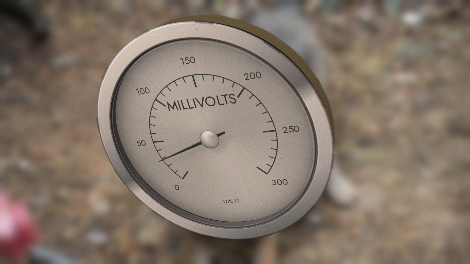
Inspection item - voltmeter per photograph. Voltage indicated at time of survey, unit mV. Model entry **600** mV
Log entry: **30** mV
